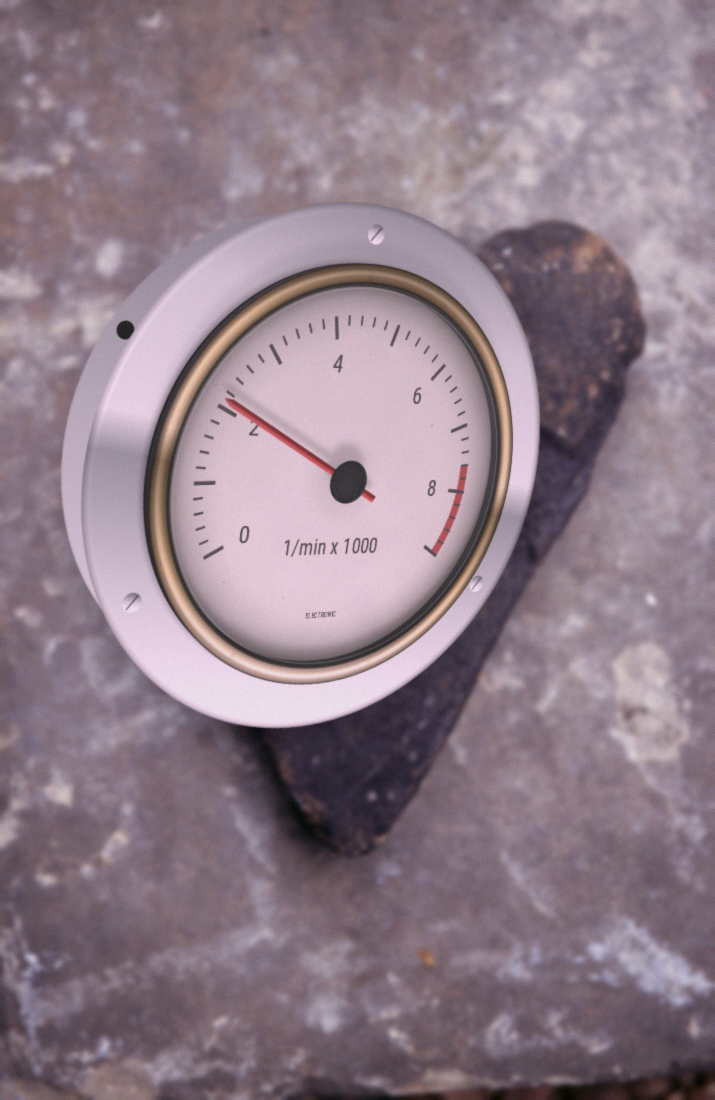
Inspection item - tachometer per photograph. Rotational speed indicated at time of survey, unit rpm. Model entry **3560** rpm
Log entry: **2100** rpm
